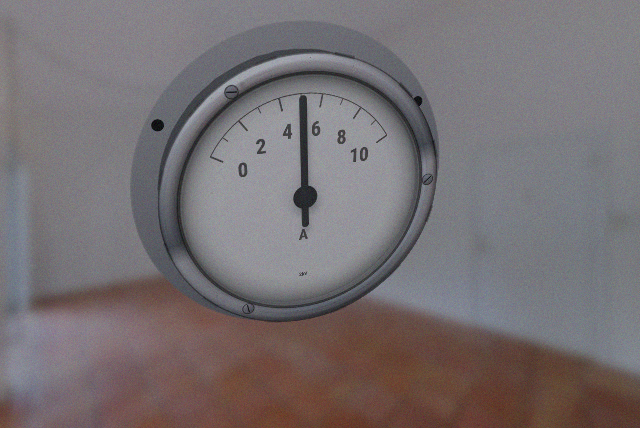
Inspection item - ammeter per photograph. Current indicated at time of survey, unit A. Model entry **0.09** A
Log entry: **5** A
